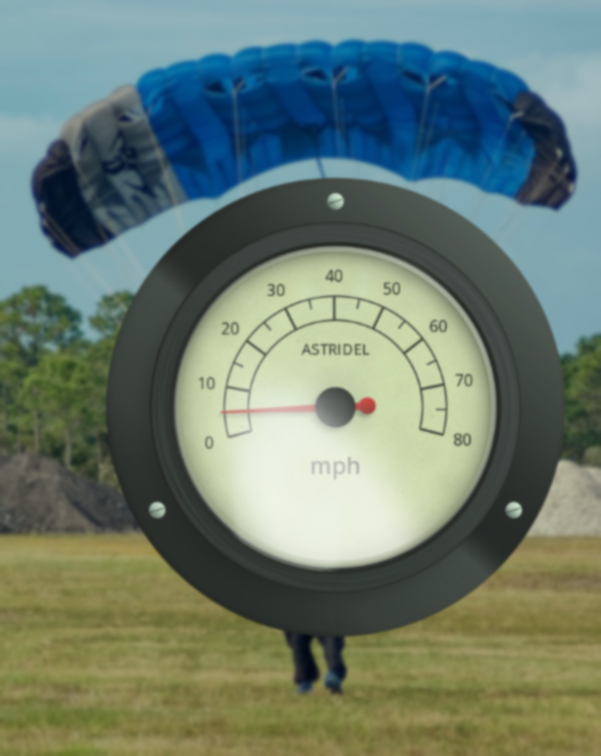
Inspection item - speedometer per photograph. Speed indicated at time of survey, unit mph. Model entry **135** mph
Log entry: **5** mph
